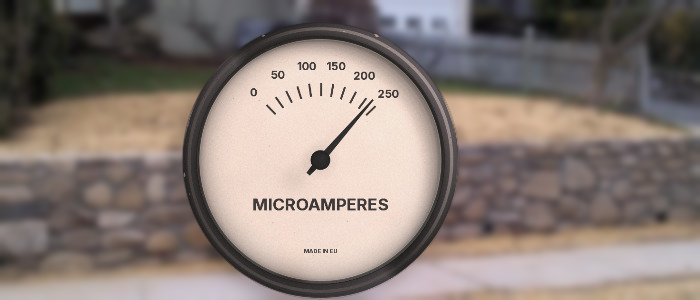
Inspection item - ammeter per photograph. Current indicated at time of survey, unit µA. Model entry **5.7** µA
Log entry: **237.5** µA
